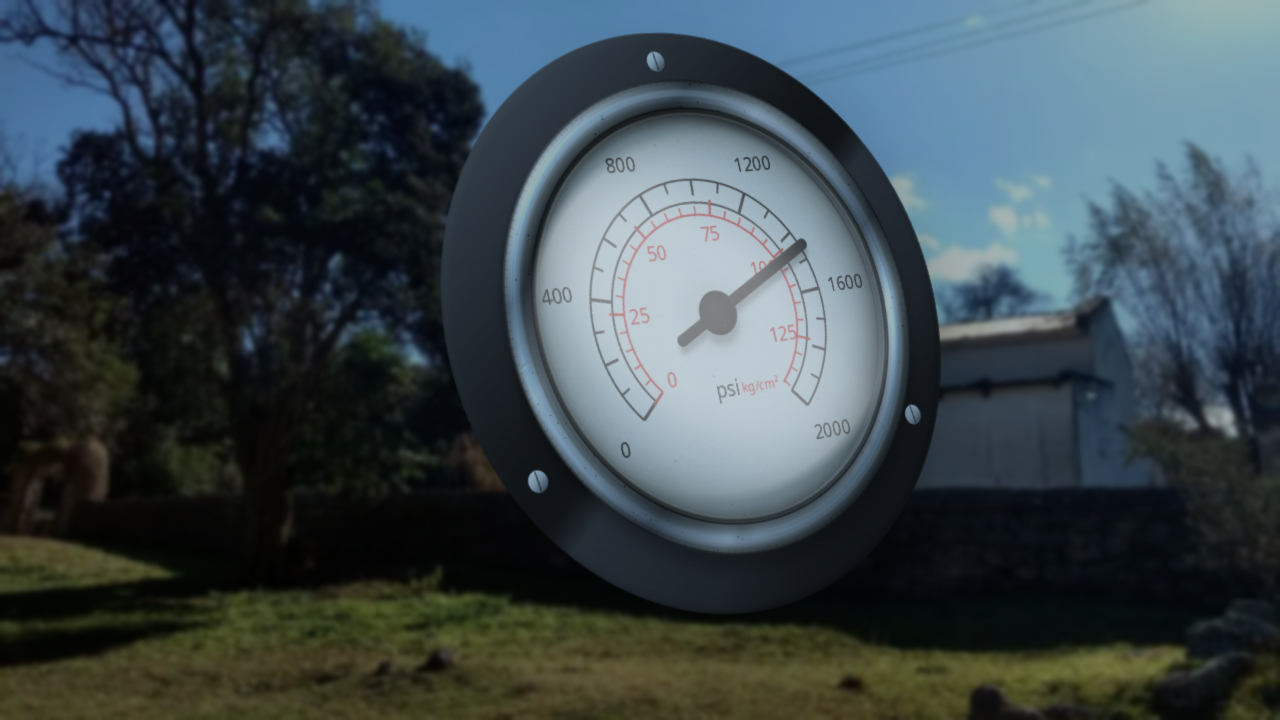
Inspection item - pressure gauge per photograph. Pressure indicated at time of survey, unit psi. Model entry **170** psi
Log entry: **1450** psi
